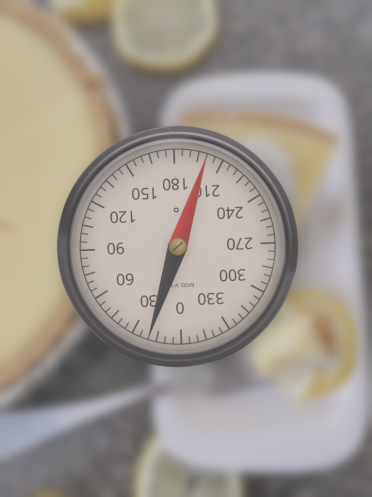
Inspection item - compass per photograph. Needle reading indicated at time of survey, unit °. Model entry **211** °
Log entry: **200** °
